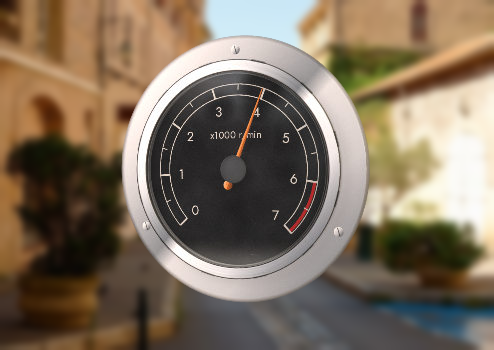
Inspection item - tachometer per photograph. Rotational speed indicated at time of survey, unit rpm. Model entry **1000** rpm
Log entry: **4000** rpm
